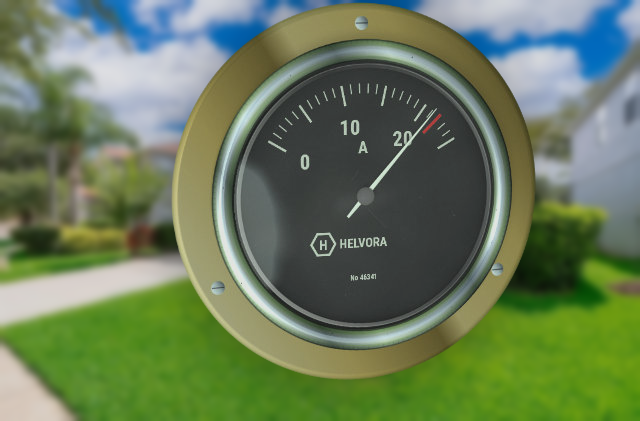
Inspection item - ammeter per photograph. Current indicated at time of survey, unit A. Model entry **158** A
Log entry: **21** A
